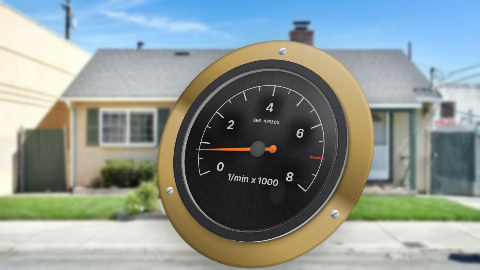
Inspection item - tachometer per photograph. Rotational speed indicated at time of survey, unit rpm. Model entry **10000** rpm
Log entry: **750** rpm
